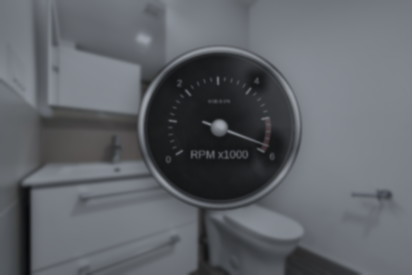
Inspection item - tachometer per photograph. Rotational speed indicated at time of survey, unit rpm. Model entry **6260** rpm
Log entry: **5800** rpm
